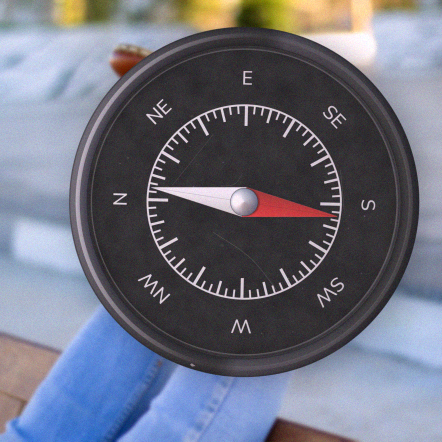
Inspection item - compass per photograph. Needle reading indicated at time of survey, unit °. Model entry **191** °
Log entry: **187.5** °
